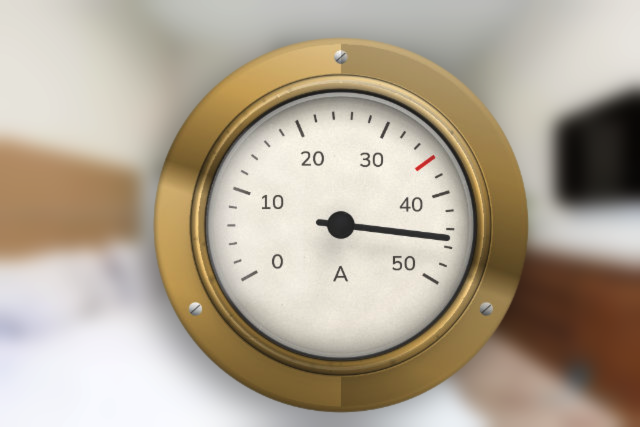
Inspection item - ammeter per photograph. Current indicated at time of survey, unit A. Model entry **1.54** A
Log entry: **45** A
